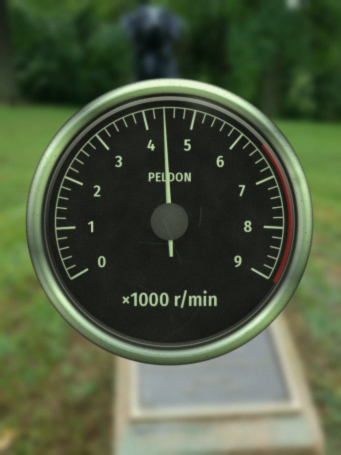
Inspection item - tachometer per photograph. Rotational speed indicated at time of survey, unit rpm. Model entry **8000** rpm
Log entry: **4400** rpm
